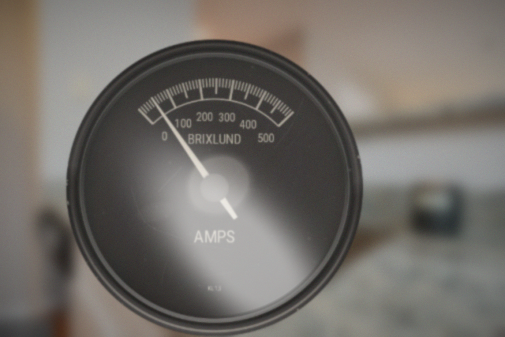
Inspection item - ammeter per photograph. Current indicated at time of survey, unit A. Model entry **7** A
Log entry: **50** A
